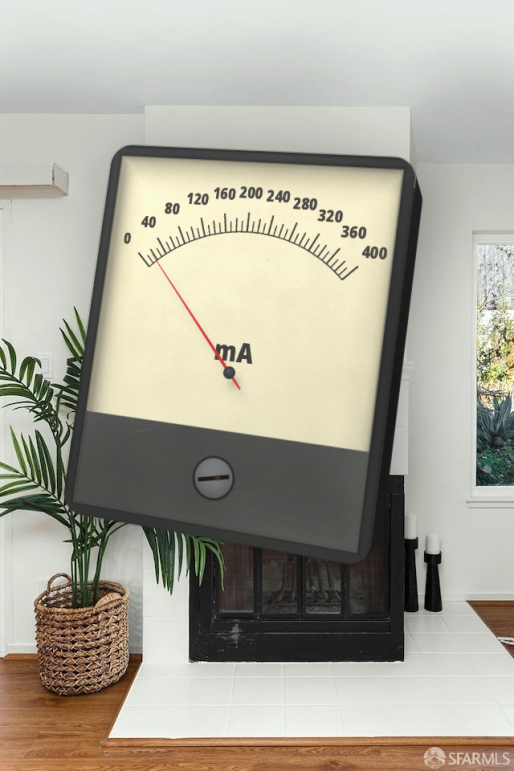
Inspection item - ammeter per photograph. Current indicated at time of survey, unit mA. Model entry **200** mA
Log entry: **20** mA
